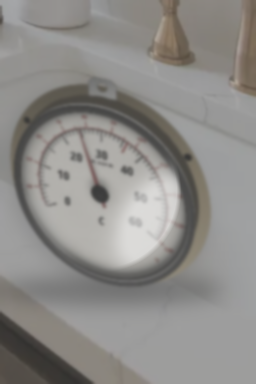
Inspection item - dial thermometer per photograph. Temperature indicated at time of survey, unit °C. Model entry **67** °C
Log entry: **25** °C
